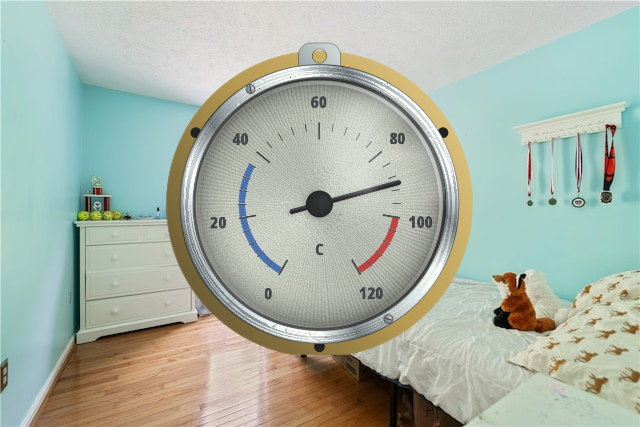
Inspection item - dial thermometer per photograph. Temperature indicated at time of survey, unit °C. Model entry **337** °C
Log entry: **90** °C
